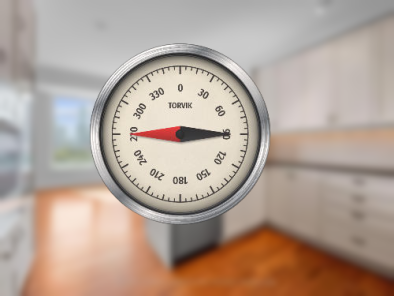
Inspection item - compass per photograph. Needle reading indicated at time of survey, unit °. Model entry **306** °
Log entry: **270** °
